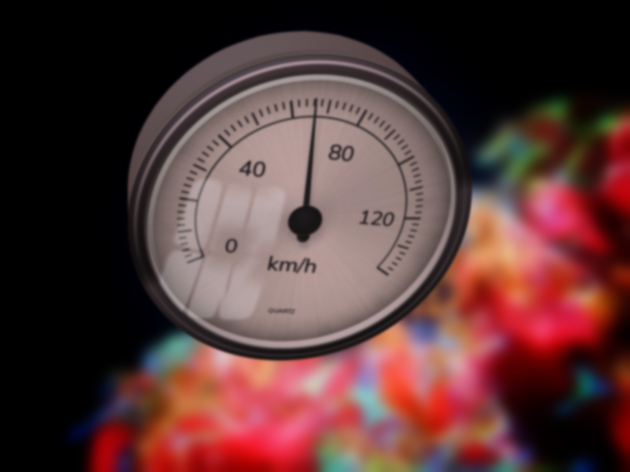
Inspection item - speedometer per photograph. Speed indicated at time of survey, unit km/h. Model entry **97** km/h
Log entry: **66** km/h
